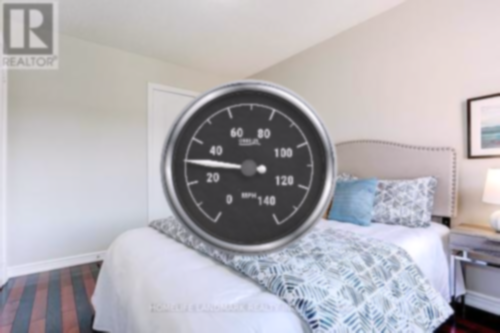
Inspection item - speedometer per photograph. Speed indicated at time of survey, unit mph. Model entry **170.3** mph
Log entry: **30** mph
